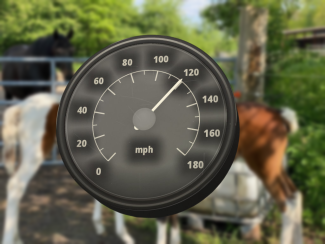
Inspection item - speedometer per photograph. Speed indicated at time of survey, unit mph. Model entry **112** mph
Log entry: **120** mph
